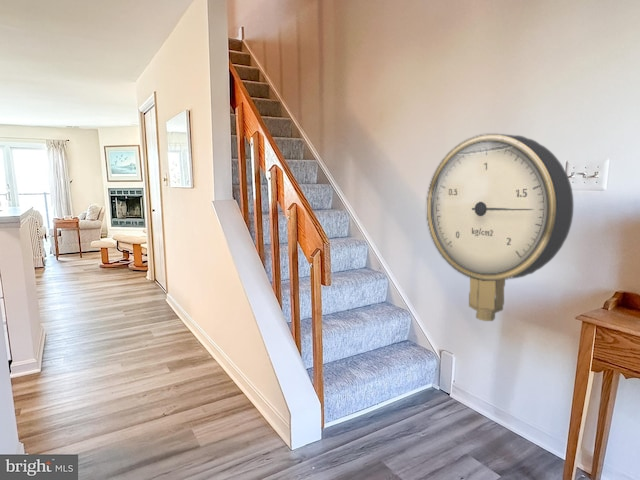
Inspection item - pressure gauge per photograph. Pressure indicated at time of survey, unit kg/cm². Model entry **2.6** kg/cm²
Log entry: **1.65** kg/cm²
